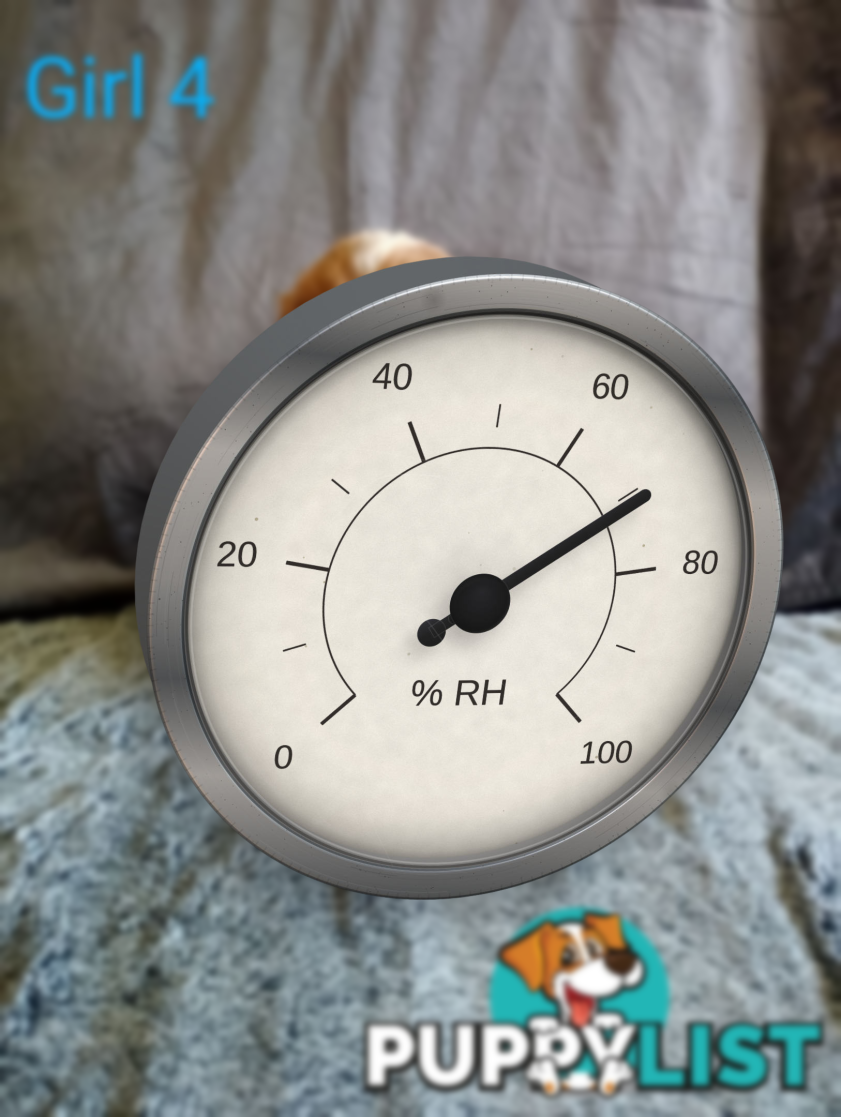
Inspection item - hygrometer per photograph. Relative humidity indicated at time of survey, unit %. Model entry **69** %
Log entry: **70** %
